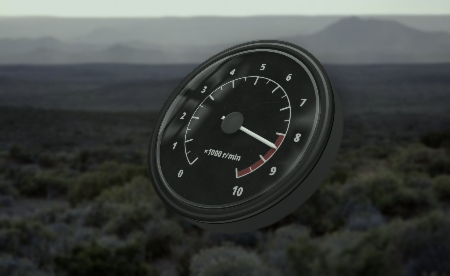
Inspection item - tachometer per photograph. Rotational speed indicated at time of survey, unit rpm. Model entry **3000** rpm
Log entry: **8500** rpm
